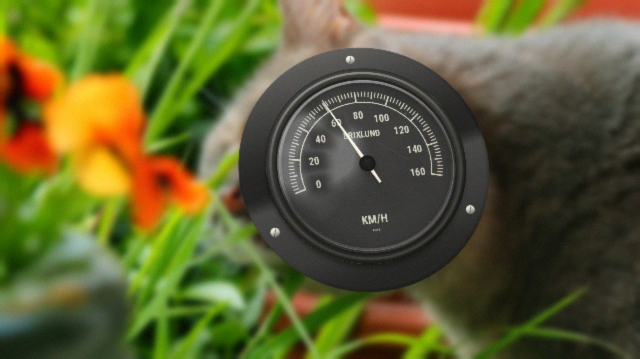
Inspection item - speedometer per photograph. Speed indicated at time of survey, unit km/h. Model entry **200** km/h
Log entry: **60** km/h
